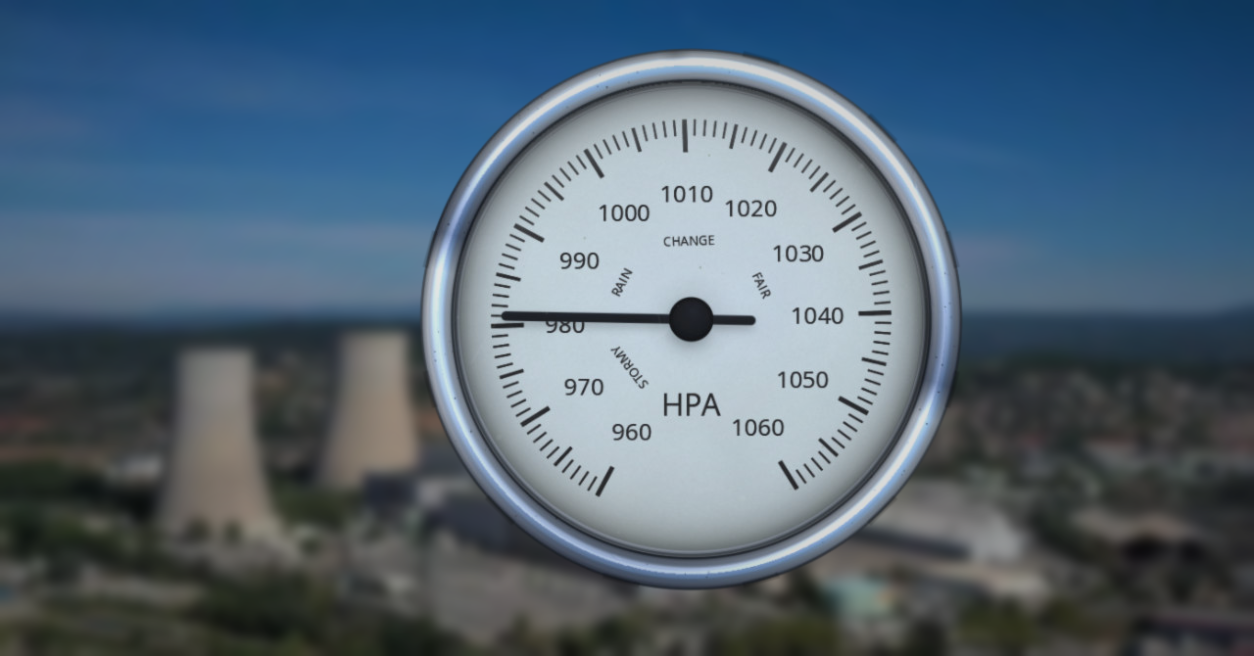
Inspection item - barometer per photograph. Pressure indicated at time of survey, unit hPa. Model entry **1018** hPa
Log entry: **981** hPa
